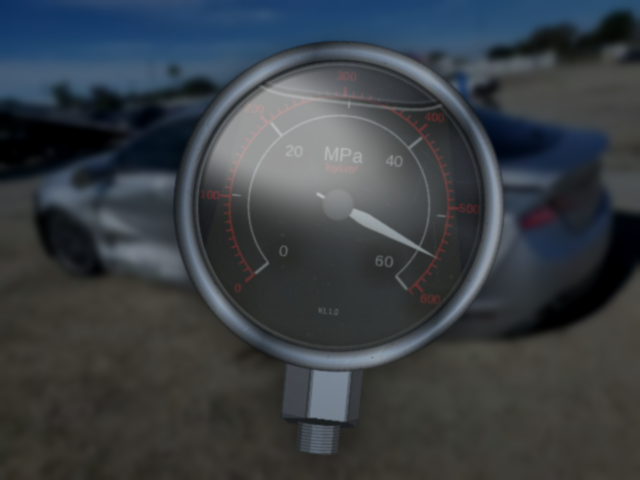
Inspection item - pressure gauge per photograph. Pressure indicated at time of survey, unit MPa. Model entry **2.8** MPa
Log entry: **55** MPa
